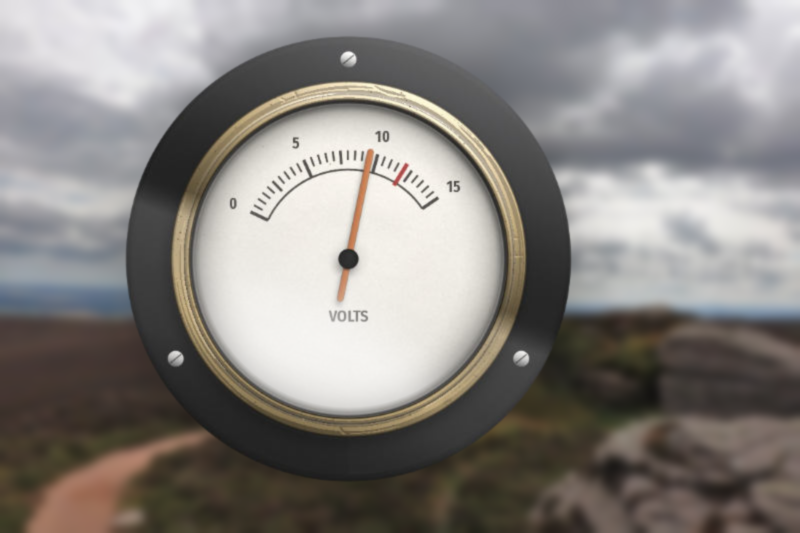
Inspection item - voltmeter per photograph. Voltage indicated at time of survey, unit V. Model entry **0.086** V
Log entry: **9.5** V
